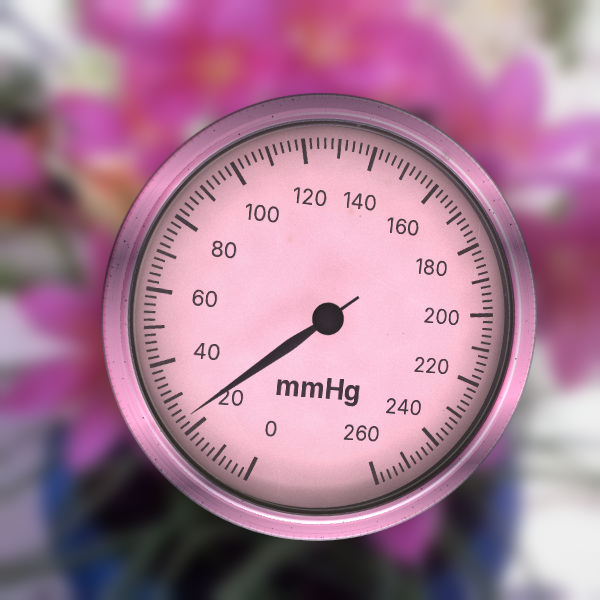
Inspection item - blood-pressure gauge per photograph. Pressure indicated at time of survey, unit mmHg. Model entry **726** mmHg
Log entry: **24** mmHg
